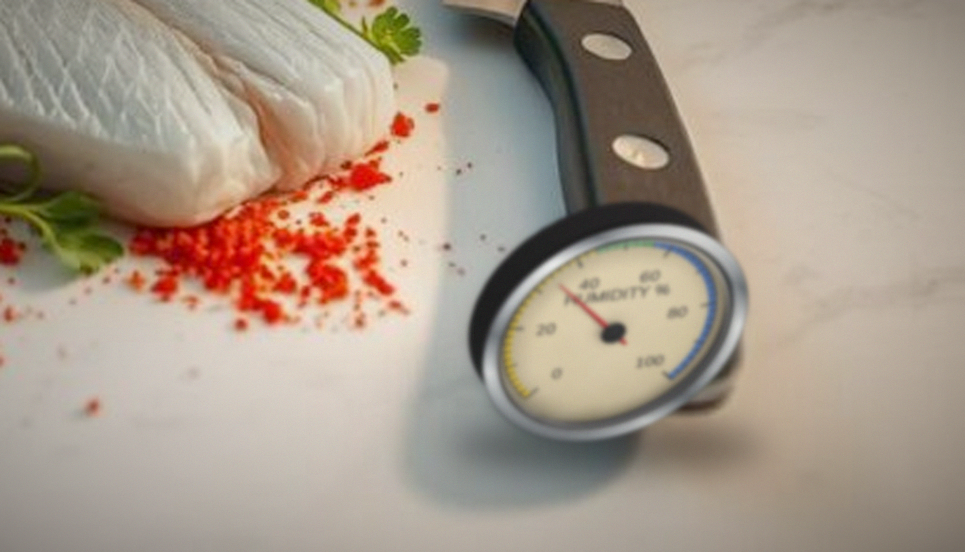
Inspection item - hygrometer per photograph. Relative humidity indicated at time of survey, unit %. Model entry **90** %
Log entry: **34** %
